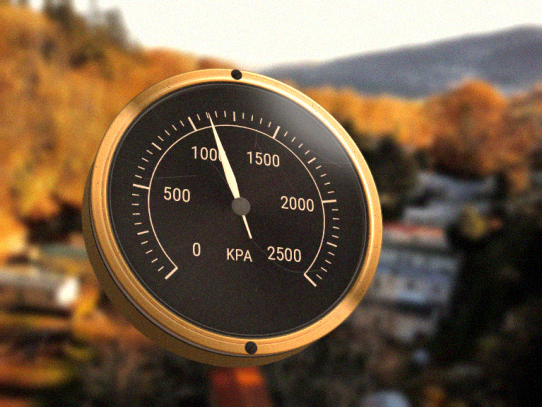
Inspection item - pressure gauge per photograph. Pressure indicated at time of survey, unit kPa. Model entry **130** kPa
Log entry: **1100** kPa
